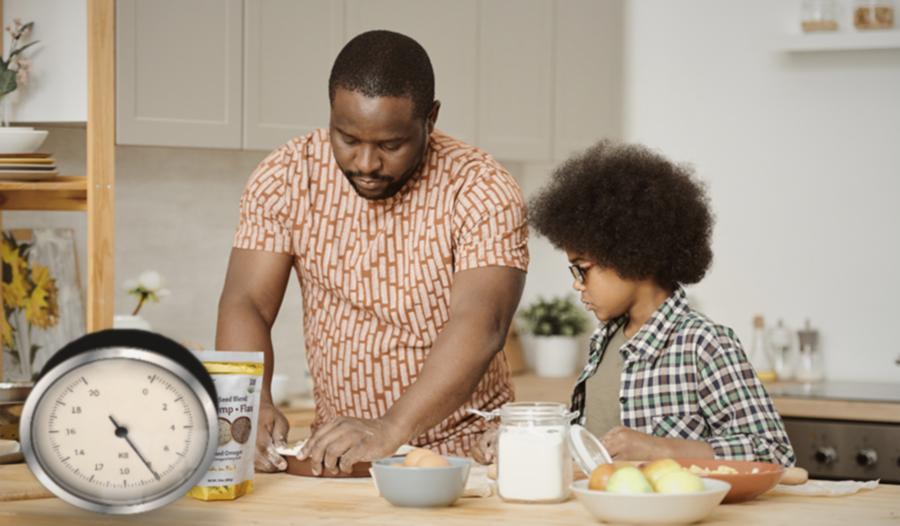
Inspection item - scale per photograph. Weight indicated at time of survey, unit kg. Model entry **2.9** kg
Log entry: **8** kg
